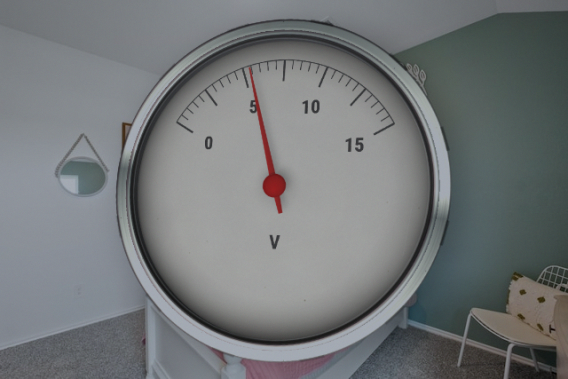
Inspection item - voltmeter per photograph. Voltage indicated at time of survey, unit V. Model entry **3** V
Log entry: **5.5** V
